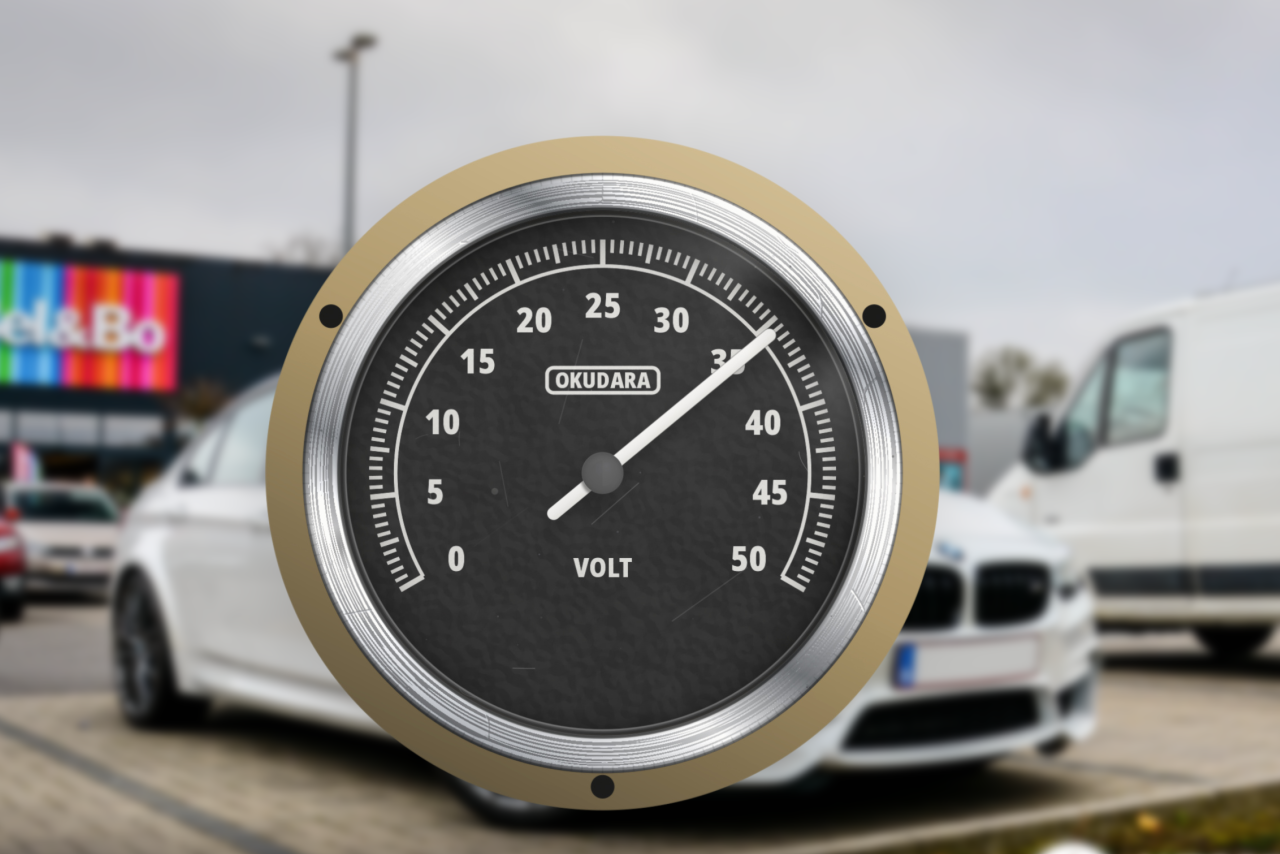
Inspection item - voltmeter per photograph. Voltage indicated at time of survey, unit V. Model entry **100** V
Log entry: **35.5** V
